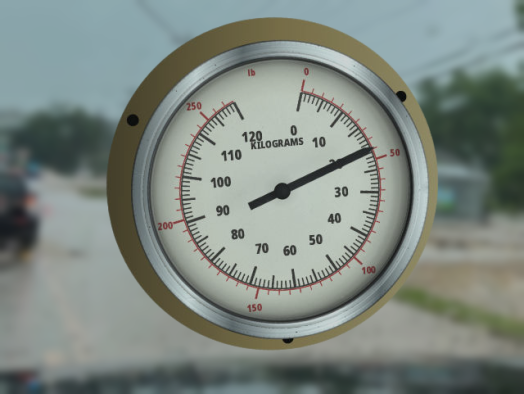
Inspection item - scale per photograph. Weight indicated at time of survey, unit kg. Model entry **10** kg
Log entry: **20** kg
